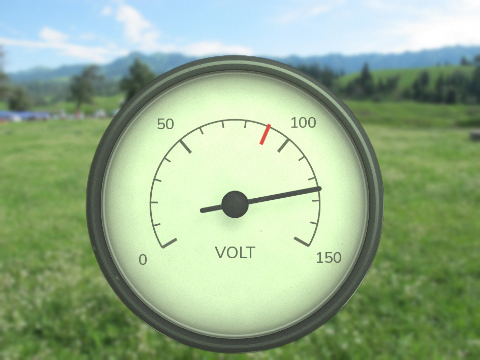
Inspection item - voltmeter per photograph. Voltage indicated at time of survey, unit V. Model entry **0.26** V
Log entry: **125** V
